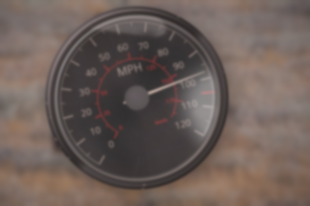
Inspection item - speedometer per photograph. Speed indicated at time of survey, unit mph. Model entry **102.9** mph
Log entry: **97.5** mph
